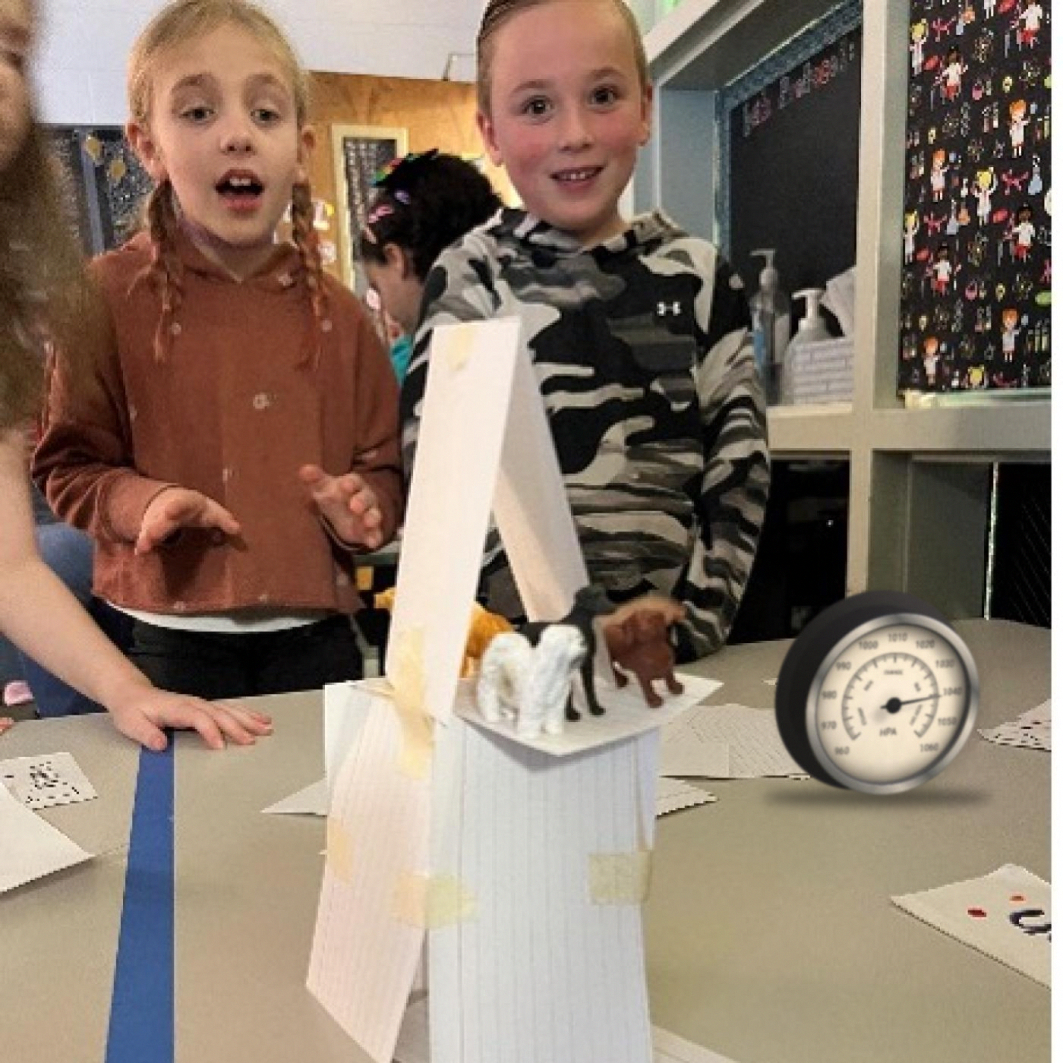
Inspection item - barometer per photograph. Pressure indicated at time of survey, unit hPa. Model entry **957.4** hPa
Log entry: **1040** hPa
